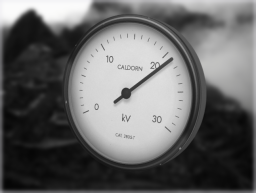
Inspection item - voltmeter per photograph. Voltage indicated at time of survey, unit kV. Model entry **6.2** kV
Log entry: **21** kV
